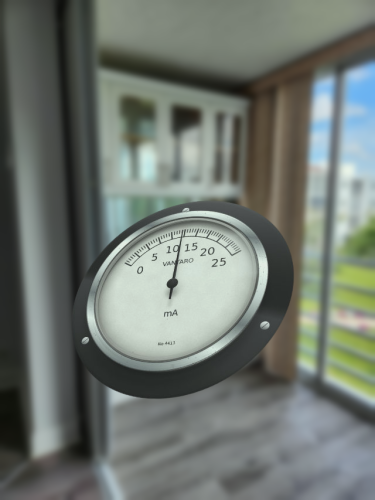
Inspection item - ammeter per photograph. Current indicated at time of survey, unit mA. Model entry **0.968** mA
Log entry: **12.5** mA
